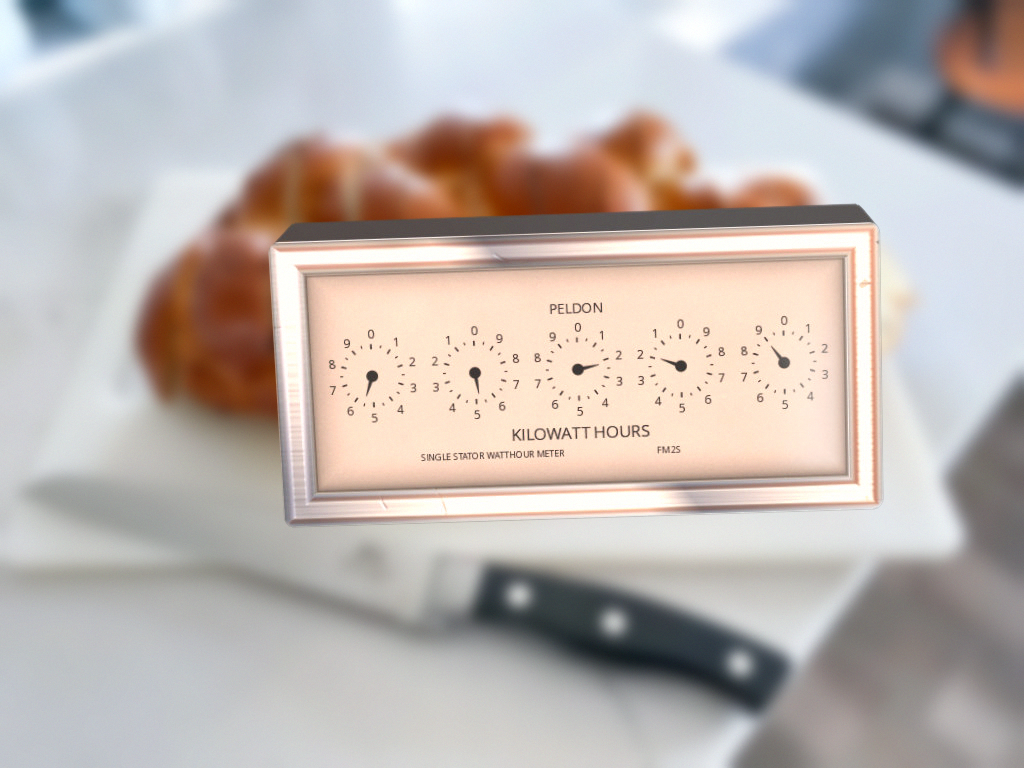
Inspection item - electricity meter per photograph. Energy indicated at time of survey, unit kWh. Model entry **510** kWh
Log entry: **55219** kWh
